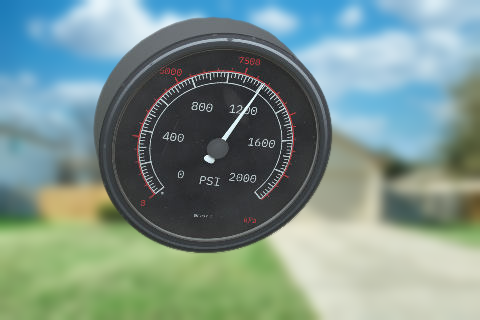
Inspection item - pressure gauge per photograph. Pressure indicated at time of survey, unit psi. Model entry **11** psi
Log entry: **1200** psi
